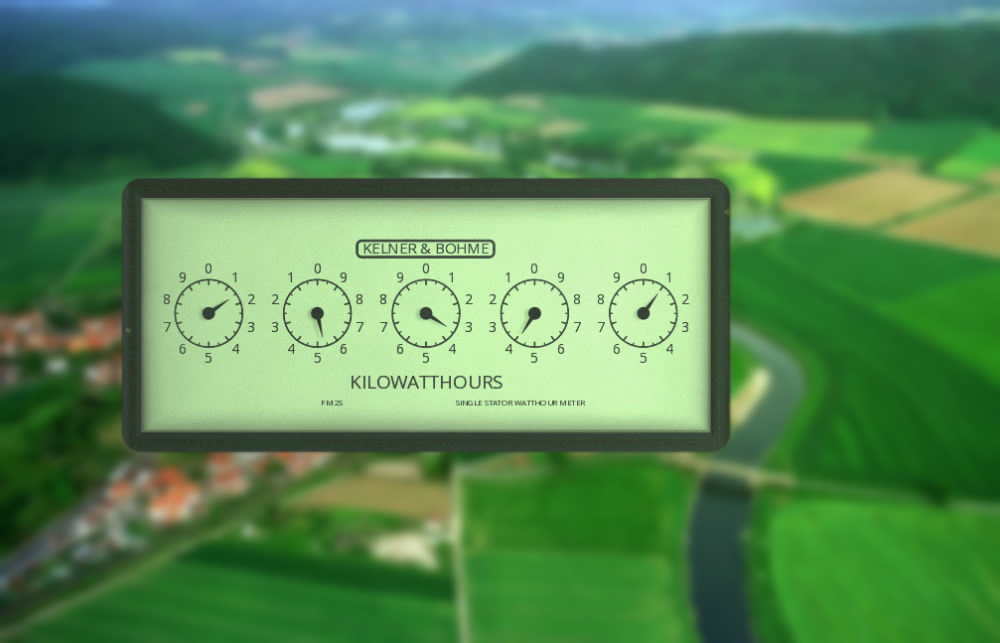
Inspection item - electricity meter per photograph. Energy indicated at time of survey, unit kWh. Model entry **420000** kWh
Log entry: **15341** kWh
